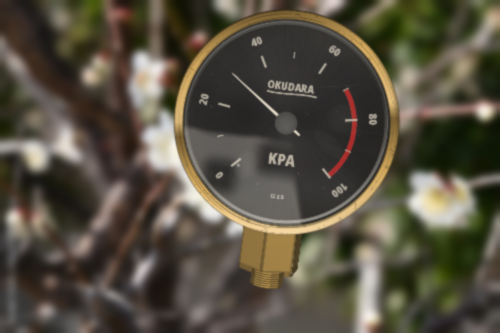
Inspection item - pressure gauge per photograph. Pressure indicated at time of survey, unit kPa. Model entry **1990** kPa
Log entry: **30** kPa
